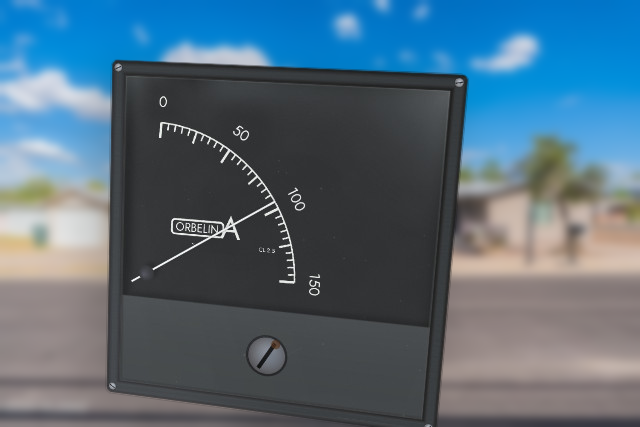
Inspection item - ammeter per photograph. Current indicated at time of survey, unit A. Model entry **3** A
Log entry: **95** A
